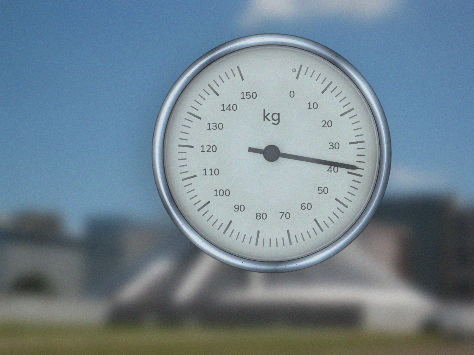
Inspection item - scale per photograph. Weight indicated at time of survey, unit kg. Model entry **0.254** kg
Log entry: **38** kg
